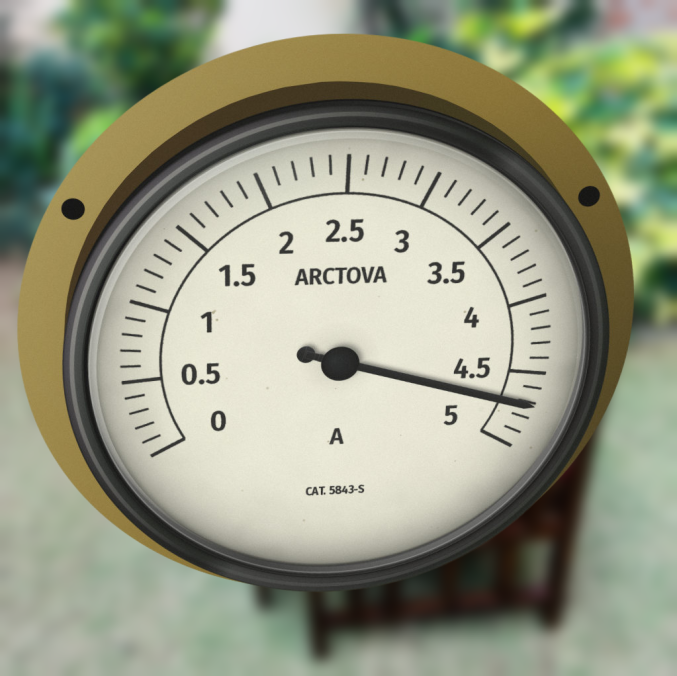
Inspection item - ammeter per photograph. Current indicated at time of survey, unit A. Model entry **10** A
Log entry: **4.7** A
